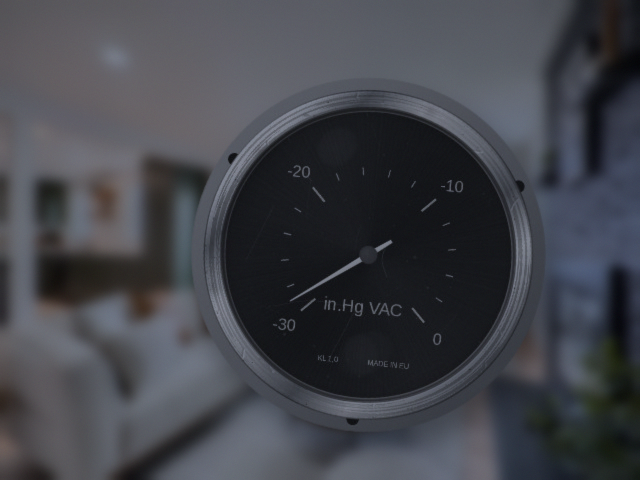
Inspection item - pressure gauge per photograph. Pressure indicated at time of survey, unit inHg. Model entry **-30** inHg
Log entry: **-29** inHg
